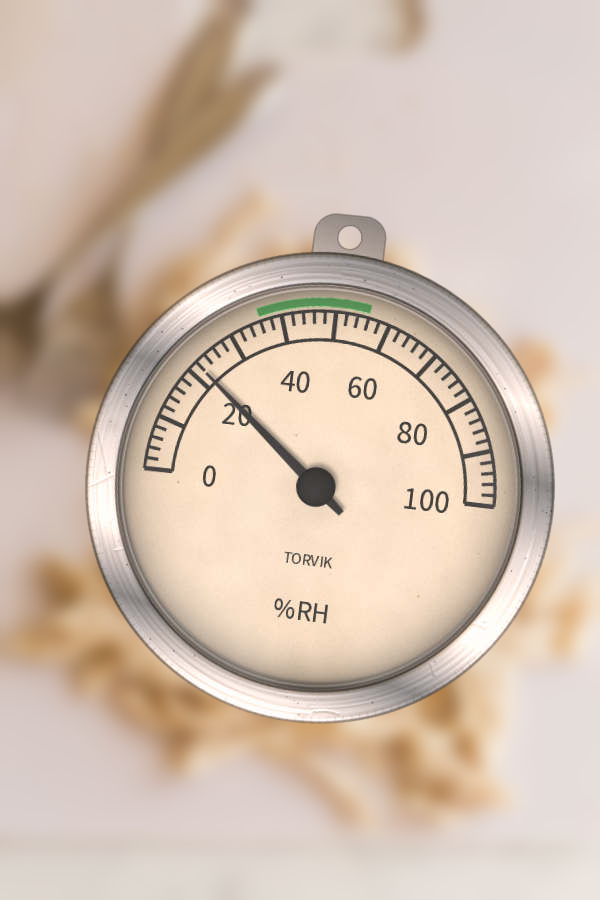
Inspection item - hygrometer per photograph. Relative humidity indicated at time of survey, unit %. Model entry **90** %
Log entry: **22** %
